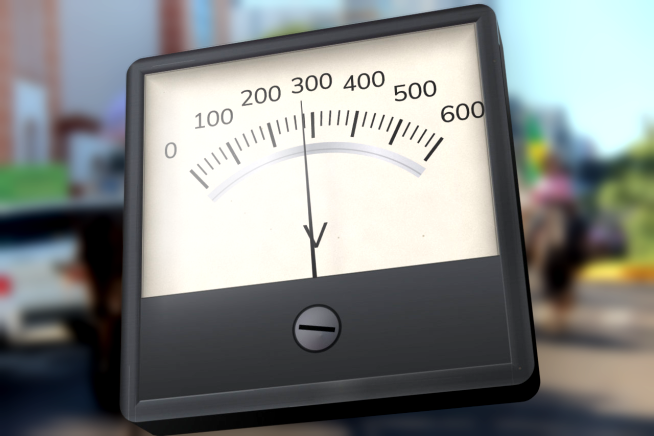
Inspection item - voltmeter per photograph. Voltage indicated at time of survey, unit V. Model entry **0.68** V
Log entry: **280** V
